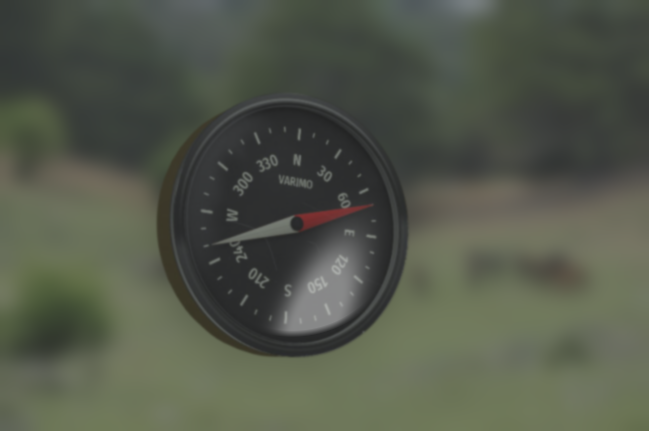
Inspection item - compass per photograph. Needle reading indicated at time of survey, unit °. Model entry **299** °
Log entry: **70** °
